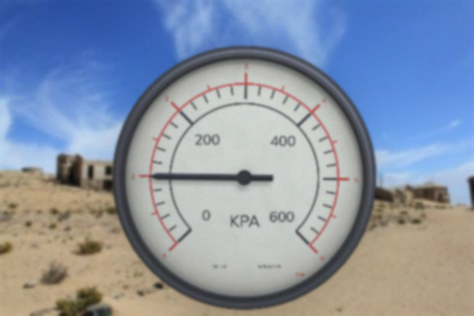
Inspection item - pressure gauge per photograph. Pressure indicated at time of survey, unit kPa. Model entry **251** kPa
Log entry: **100** kPa
